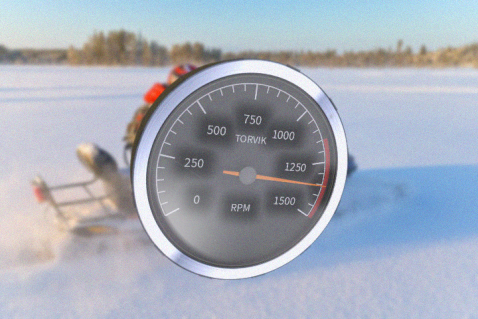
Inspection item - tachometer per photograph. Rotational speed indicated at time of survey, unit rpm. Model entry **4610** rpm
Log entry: **1350** rpm
